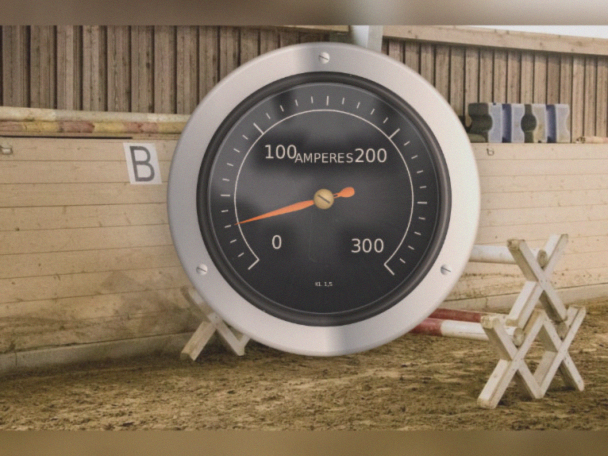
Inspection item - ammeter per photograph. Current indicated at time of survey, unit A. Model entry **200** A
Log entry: **30** A
